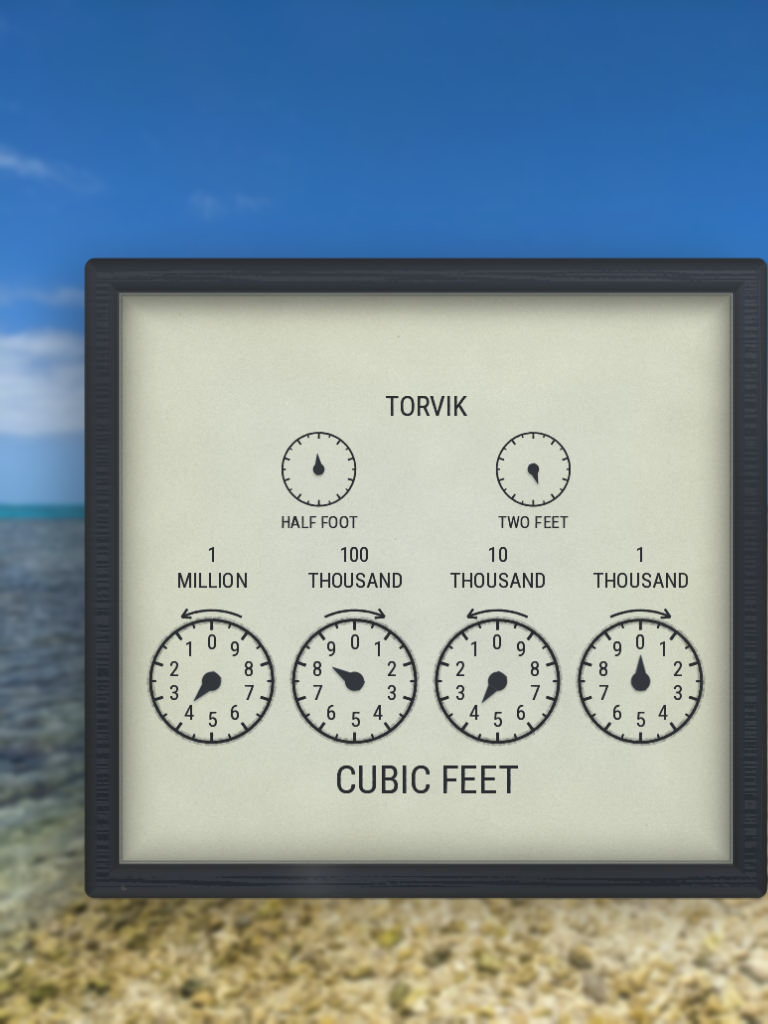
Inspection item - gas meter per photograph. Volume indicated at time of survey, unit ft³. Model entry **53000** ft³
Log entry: **384000** ft³
